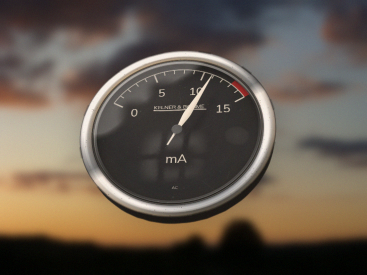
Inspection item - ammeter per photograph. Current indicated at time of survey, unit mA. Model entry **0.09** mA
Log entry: **11** mA
